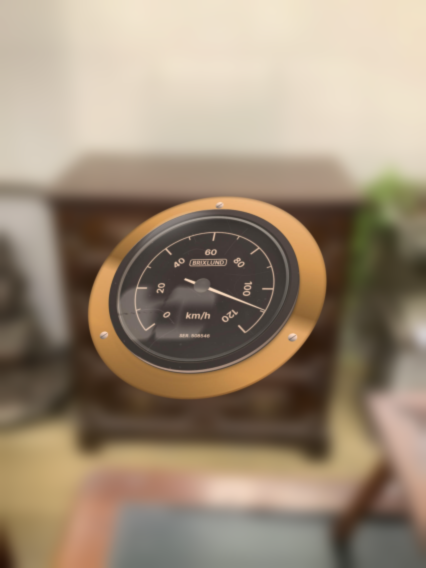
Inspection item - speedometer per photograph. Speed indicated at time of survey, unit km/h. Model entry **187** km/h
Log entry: **110** km/h
